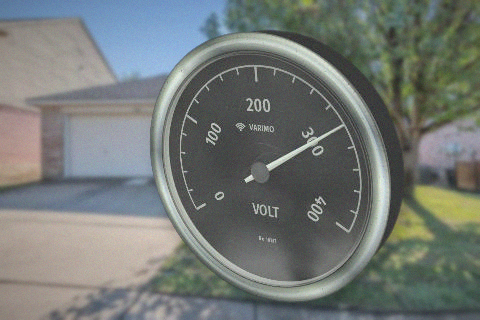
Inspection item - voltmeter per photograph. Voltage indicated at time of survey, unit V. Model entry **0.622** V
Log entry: **300** V
